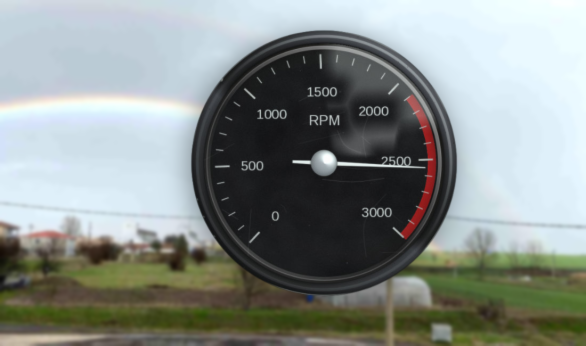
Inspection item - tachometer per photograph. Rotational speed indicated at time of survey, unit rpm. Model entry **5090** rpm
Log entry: **2550** rpm
